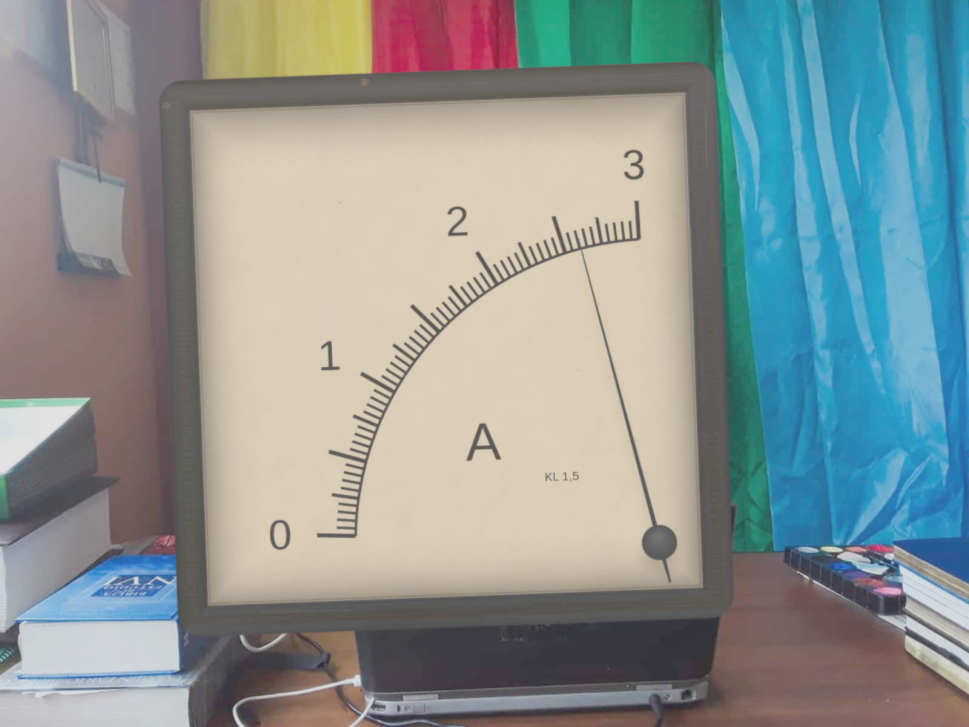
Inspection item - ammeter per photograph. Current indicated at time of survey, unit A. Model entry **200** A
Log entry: **2.6** A
